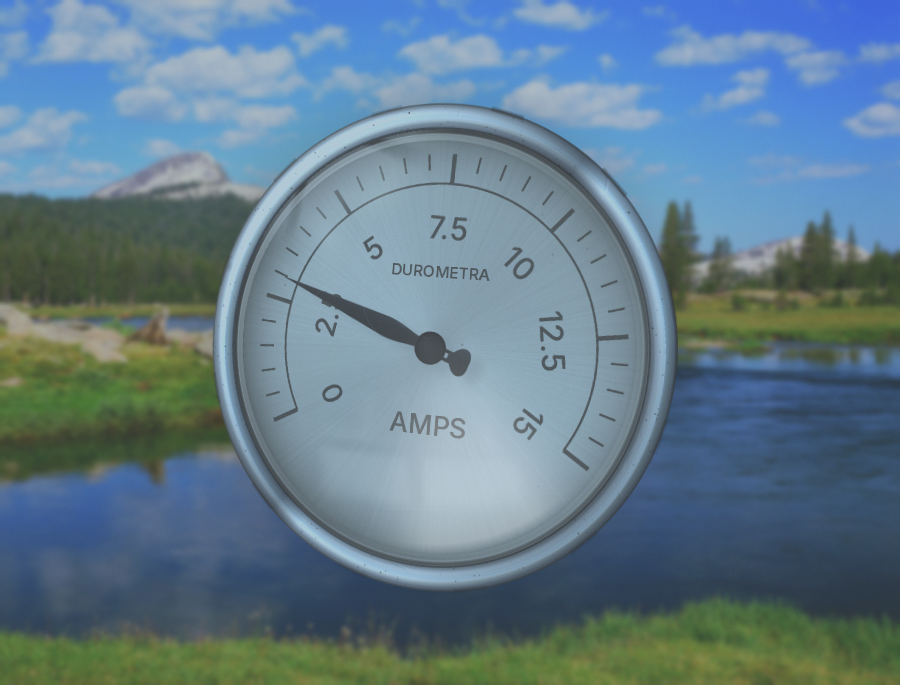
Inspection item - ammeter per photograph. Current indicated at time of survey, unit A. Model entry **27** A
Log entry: **3** A
